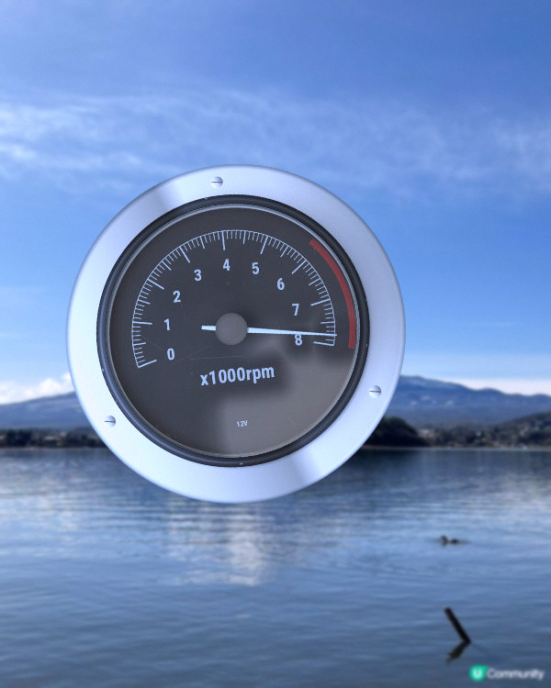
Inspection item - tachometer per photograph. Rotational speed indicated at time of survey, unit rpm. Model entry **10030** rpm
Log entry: **7800** rpm
